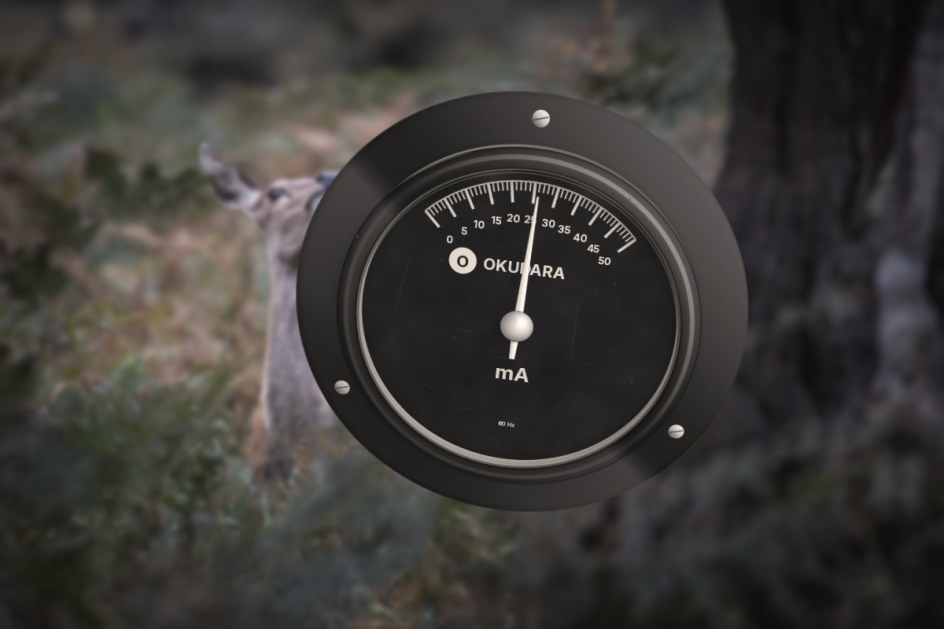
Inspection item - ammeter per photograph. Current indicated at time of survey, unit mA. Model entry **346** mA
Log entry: **26** mA
